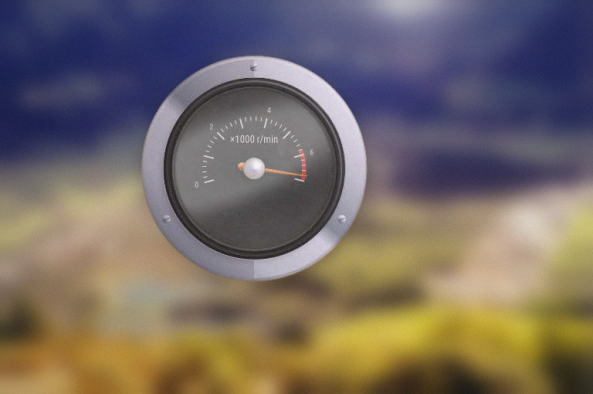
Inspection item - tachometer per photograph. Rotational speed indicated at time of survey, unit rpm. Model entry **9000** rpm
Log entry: **6800** rpm
